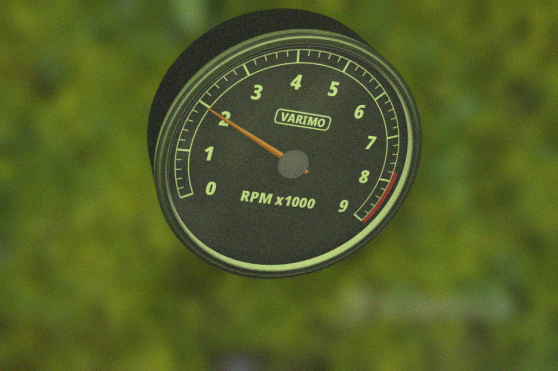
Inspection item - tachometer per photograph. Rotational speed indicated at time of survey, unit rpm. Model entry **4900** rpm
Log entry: **2000** rpm
